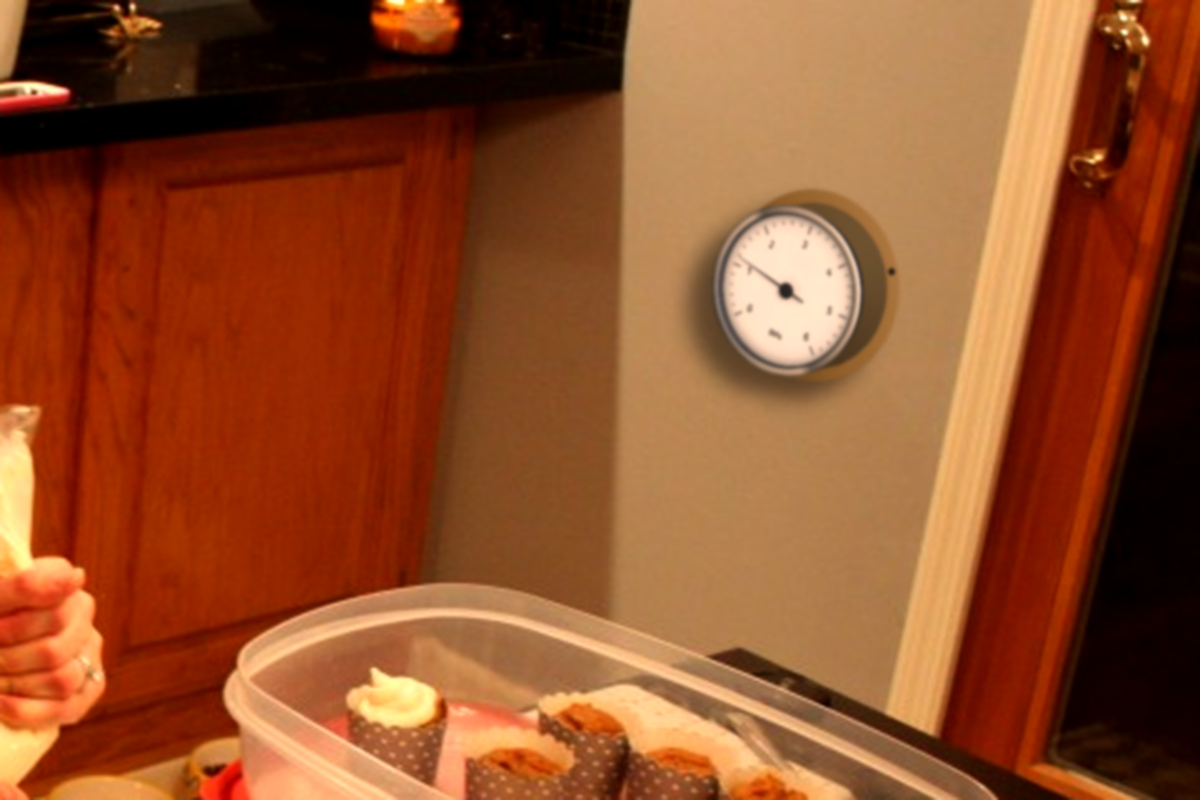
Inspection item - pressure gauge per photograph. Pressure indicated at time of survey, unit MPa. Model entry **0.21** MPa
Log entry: **1.2** MPa
